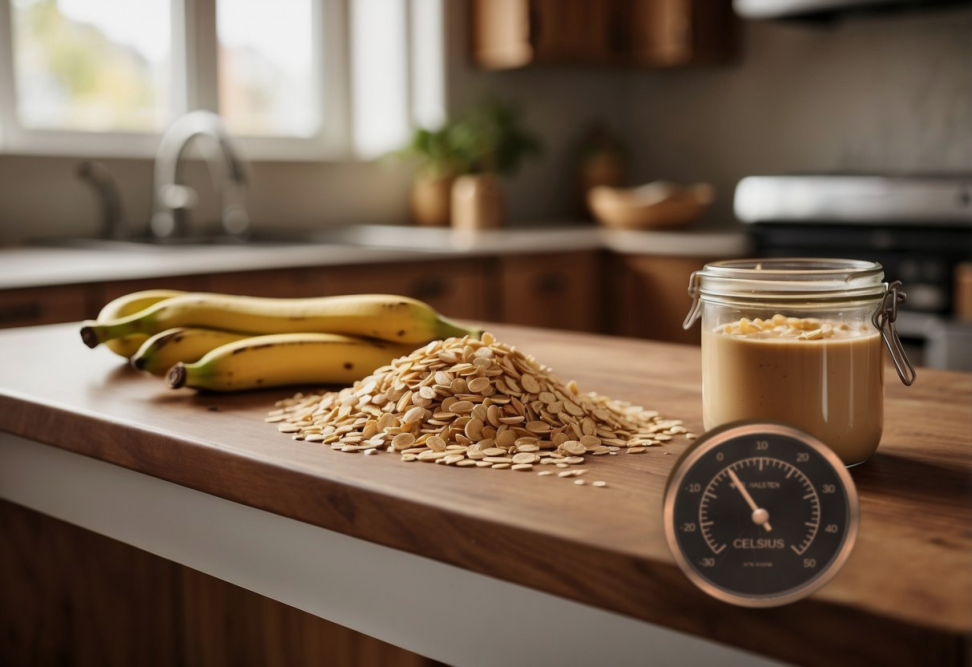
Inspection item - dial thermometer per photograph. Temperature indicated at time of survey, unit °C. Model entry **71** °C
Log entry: **0** °C
